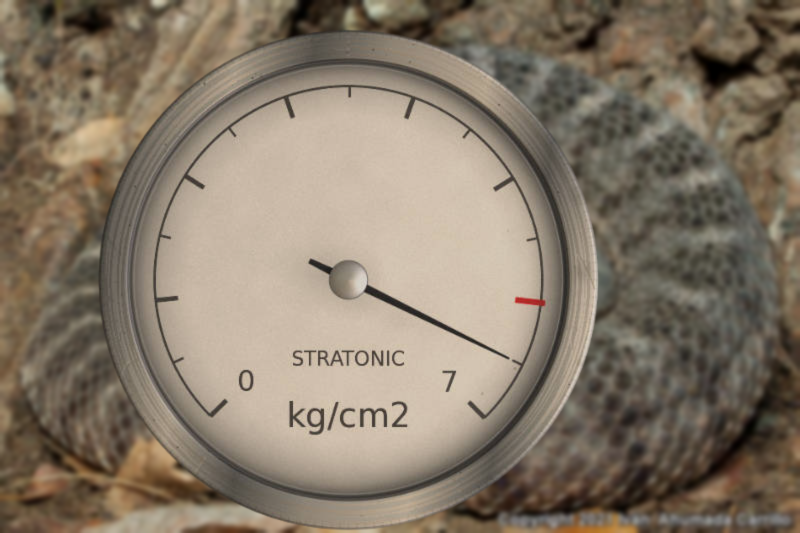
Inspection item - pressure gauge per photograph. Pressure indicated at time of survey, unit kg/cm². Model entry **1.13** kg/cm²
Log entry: **6.5** kg/cm²
